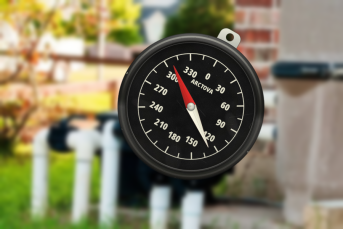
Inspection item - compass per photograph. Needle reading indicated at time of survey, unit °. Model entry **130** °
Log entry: **307.5** °
